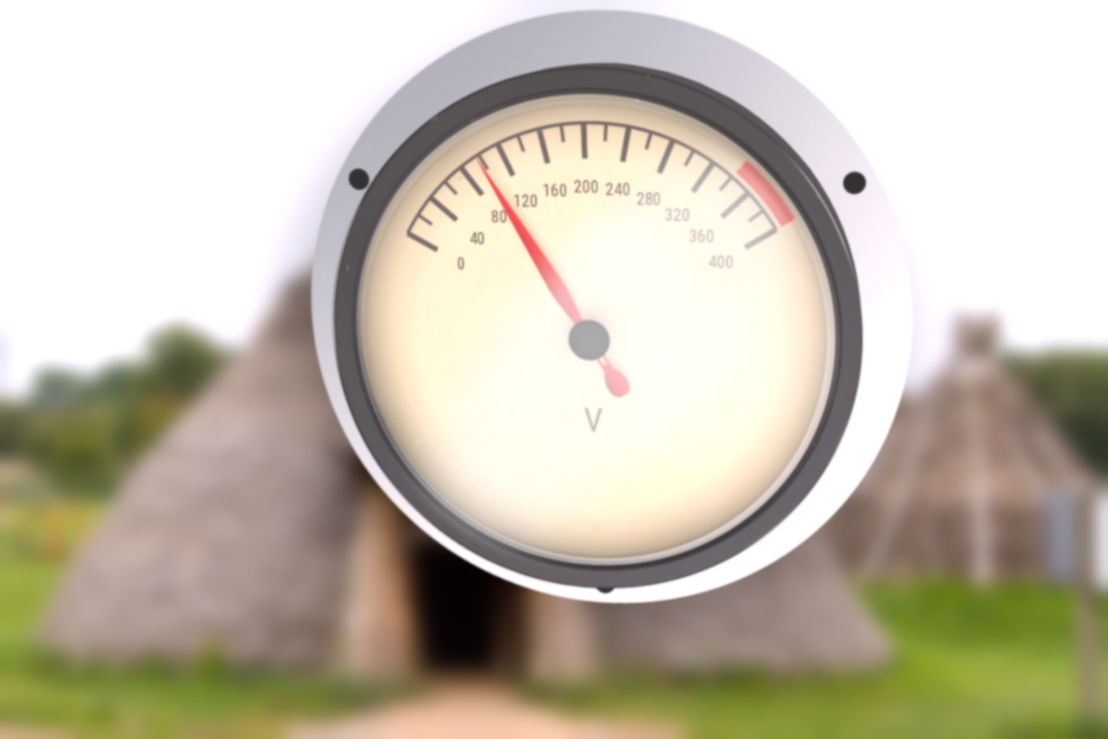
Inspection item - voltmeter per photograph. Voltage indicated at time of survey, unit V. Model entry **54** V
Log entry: **100** V
